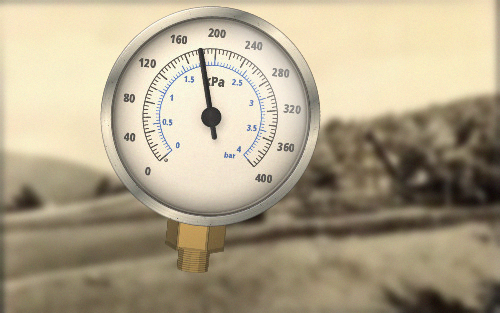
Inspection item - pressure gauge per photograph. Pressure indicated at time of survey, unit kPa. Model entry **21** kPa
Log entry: **180** kPa
